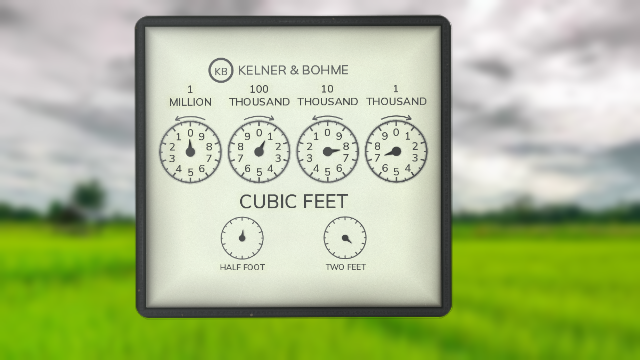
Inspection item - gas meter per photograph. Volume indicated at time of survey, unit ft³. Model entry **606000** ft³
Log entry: **7700** ft³
